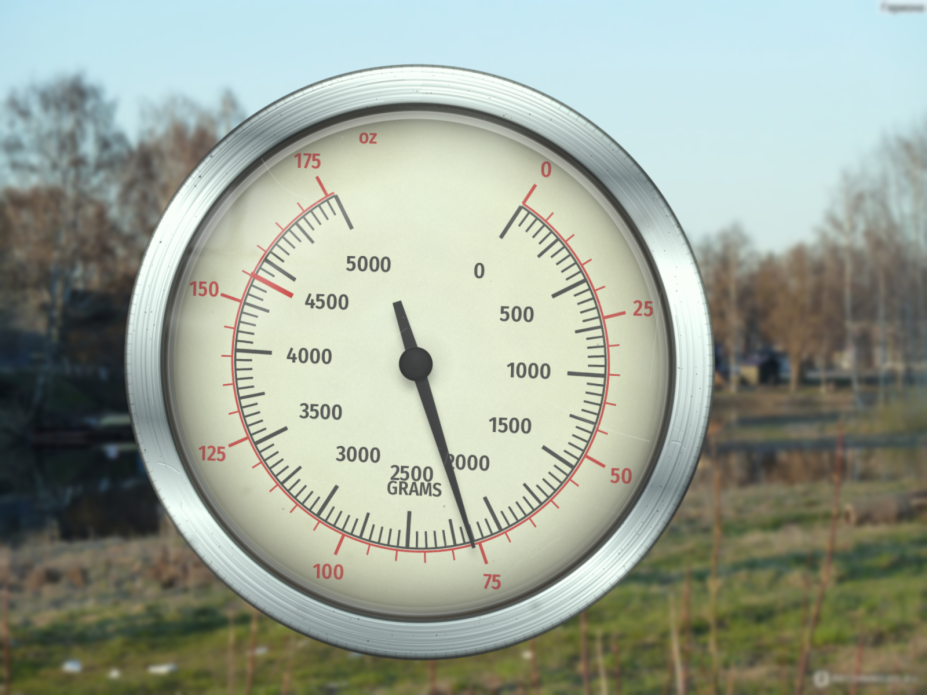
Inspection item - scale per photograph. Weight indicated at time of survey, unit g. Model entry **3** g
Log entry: **2150** g
